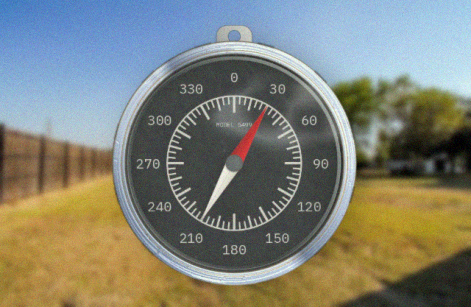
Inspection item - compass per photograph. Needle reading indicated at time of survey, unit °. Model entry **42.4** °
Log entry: **30** °
